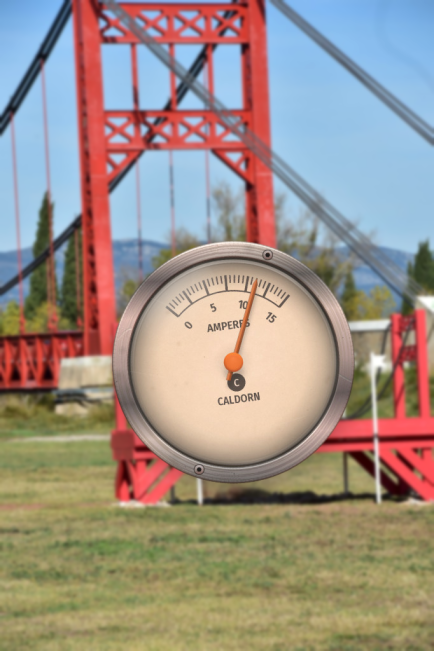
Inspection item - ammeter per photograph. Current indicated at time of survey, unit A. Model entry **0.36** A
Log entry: **11** A
